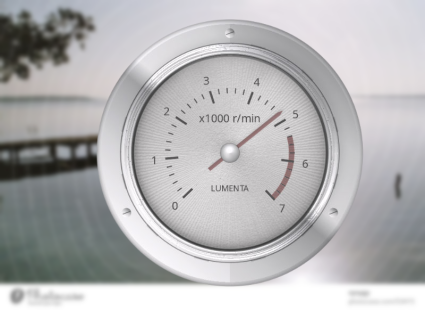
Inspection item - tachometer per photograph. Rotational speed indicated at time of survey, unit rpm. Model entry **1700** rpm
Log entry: **4800** rpm
